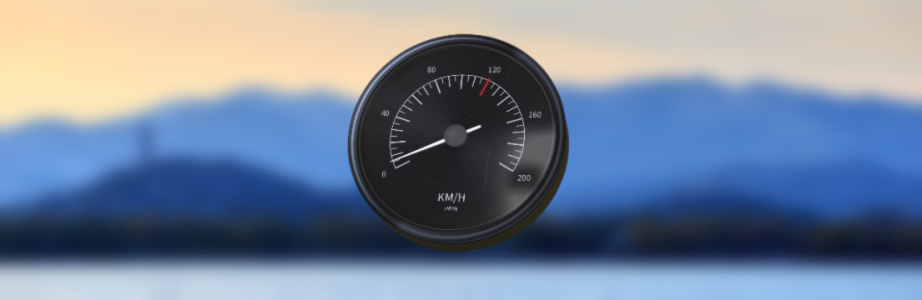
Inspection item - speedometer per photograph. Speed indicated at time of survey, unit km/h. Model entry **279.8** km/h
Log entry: **5** km/h
